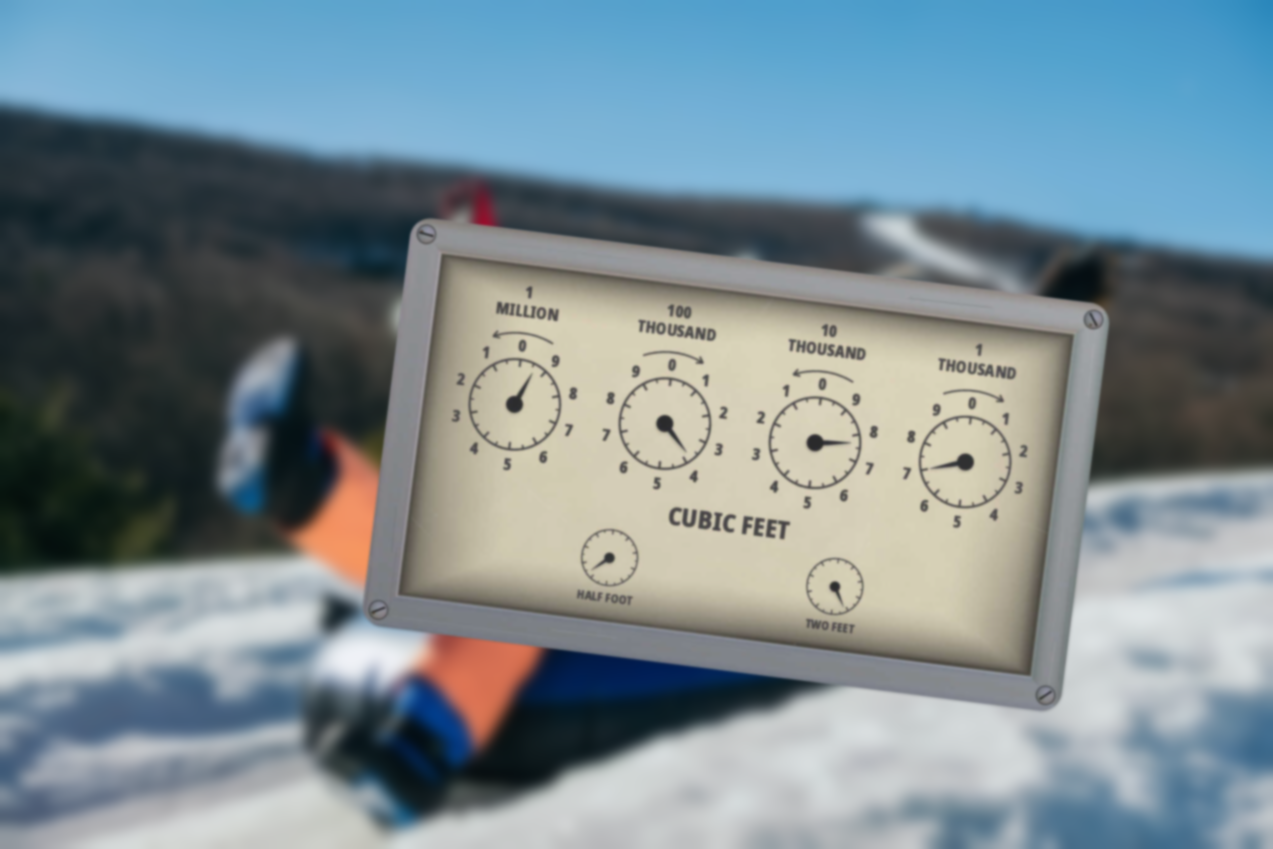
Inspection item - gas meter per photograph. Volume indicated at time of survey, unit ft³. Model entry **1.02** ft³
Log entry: **937700** ft³
